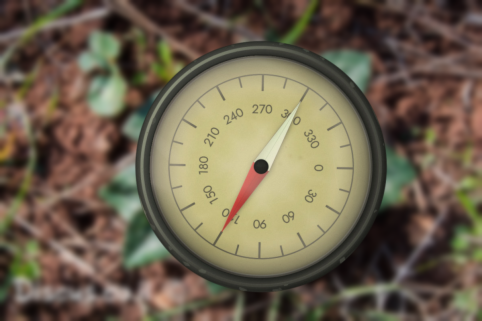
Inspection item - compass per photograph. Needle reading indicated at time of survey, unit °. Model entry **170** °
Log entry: **120** °
